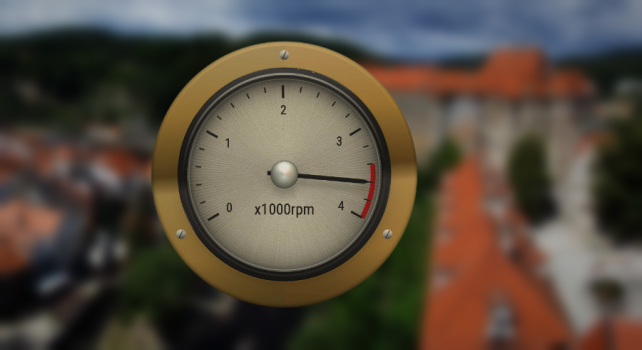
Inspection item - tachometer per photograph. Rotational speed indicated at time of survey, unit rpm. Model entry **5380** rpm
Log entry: **3600** rpm
